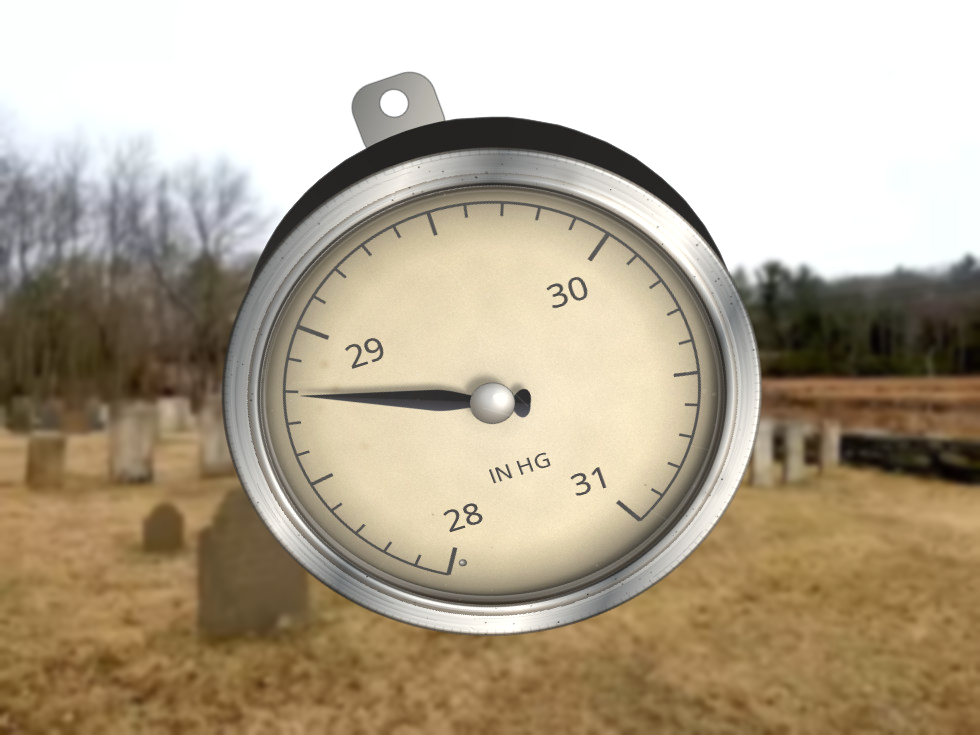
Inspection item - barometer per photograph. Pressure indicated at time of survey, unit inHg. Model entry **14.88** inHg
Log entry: **28.8** inHg
